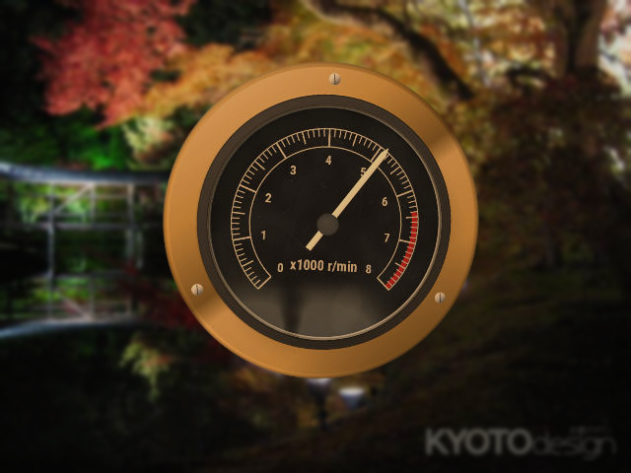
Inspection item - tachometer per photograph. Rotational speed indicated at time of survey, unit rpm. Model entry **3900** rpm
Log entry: **5100** rpm
